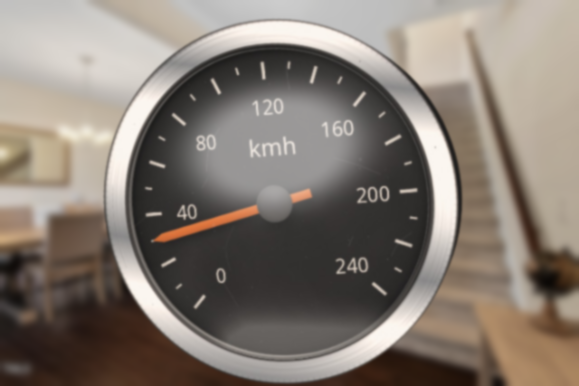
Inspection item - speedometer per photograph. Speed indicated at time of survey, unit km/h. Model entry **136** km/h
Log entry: **30** km/h
